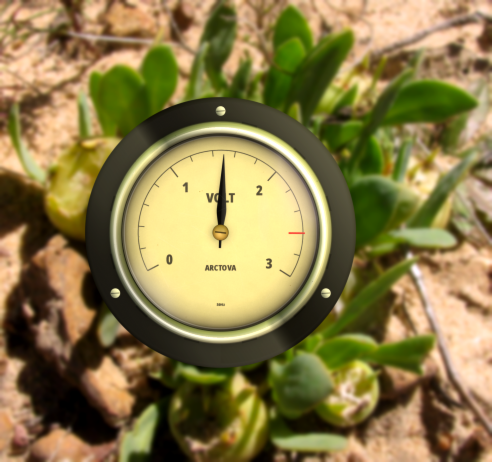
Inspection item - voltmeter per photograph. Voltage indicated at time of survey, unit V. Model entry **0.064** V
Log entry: **1.5** V
